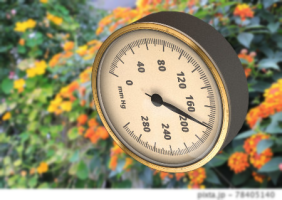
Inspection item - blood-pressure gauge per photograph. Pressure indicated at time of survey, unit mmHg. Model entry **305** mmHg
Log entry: **180** mmHg
